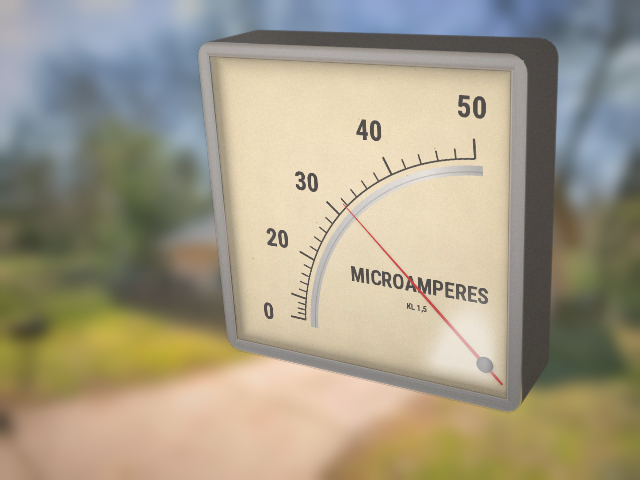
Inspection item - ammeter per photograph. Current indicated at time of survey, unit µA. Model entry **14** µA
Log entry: **32** µA
